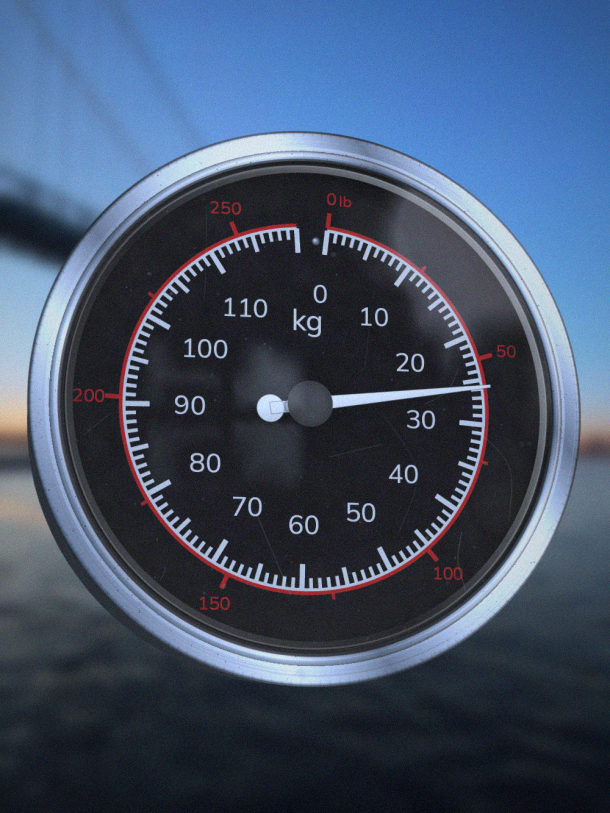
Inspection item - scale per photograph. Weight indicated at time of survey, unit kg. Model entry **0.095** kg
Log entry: **26** kg
